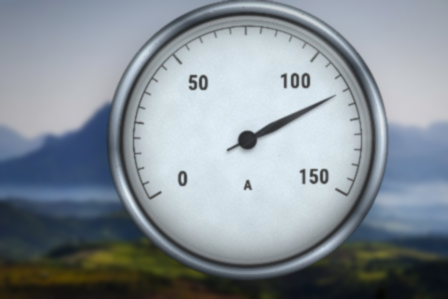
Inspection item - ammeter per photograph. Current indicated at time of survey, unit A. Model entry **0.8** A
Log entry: **115** A
